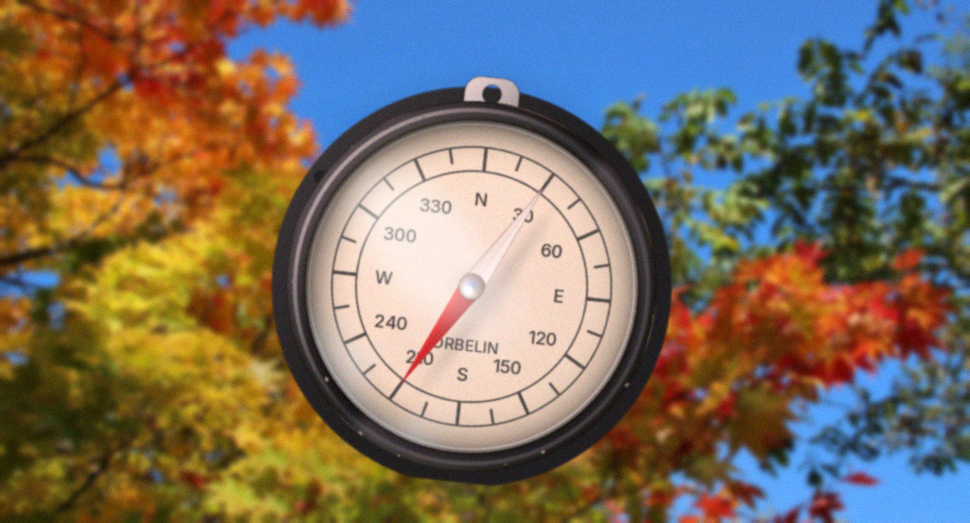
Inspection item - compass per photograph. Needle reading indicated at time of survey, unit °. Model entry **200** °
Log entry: **210** °
